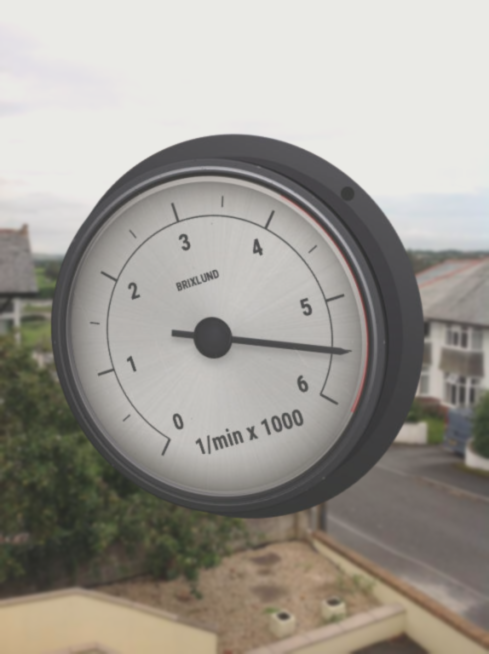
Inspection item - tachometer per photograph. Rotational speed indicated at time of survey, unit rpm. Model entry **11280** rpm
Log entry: **5500** rpm
